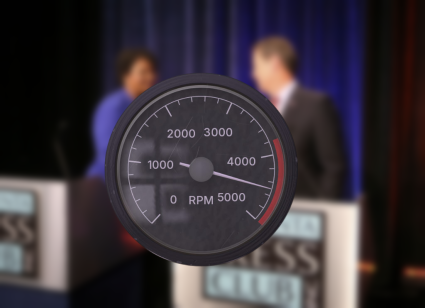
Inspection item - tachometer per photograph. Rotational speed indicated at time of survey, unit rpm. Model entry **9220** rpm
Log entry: **4500** rpm
